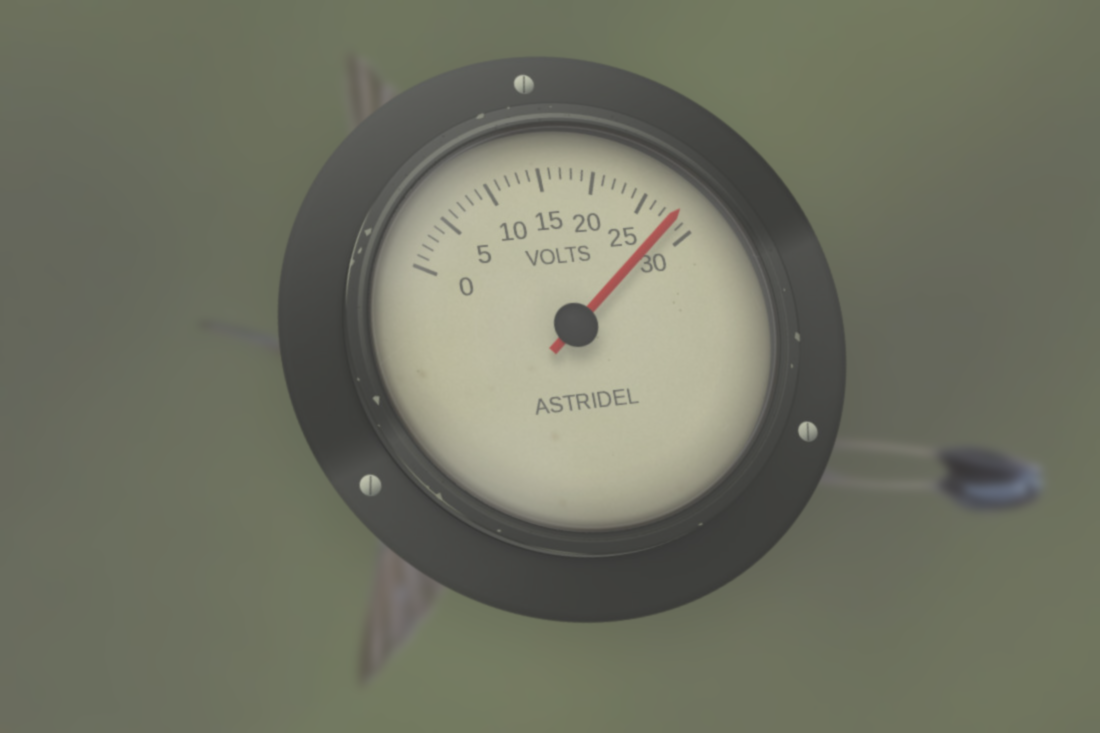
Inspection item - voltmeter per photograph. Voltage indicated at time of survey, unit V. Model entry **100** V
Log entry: **28** V
